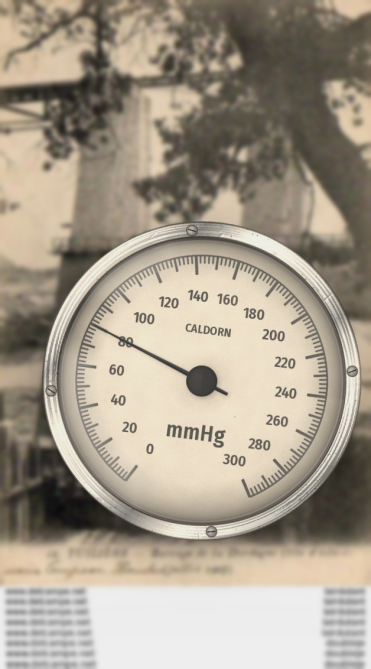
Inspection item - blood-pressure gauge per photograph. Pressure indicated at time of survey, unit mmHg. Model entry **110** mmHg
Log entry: **80** mmHg
